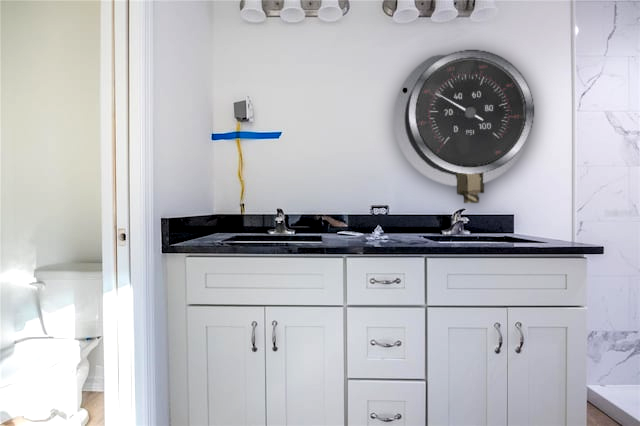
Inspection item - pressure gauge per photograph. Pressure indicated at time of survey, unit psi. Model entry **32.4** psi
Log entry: **30** psi
